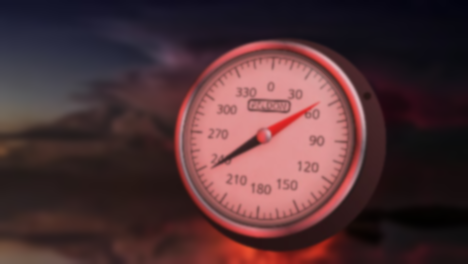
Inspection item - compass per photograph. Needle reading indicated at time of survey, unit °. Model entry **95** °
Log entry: **55** °
